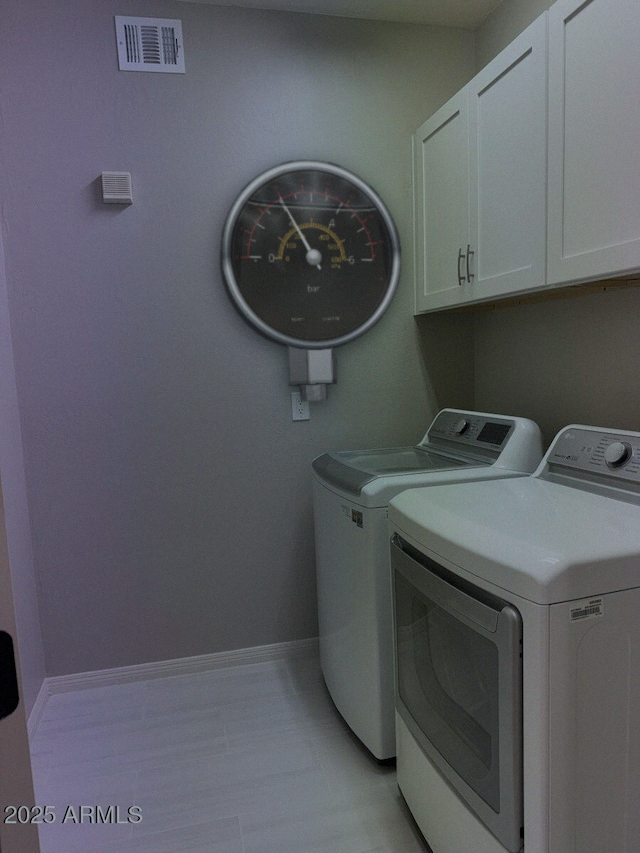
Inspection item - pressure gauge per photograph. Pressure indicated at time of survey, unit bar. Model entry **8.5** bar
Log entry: **2** bar
